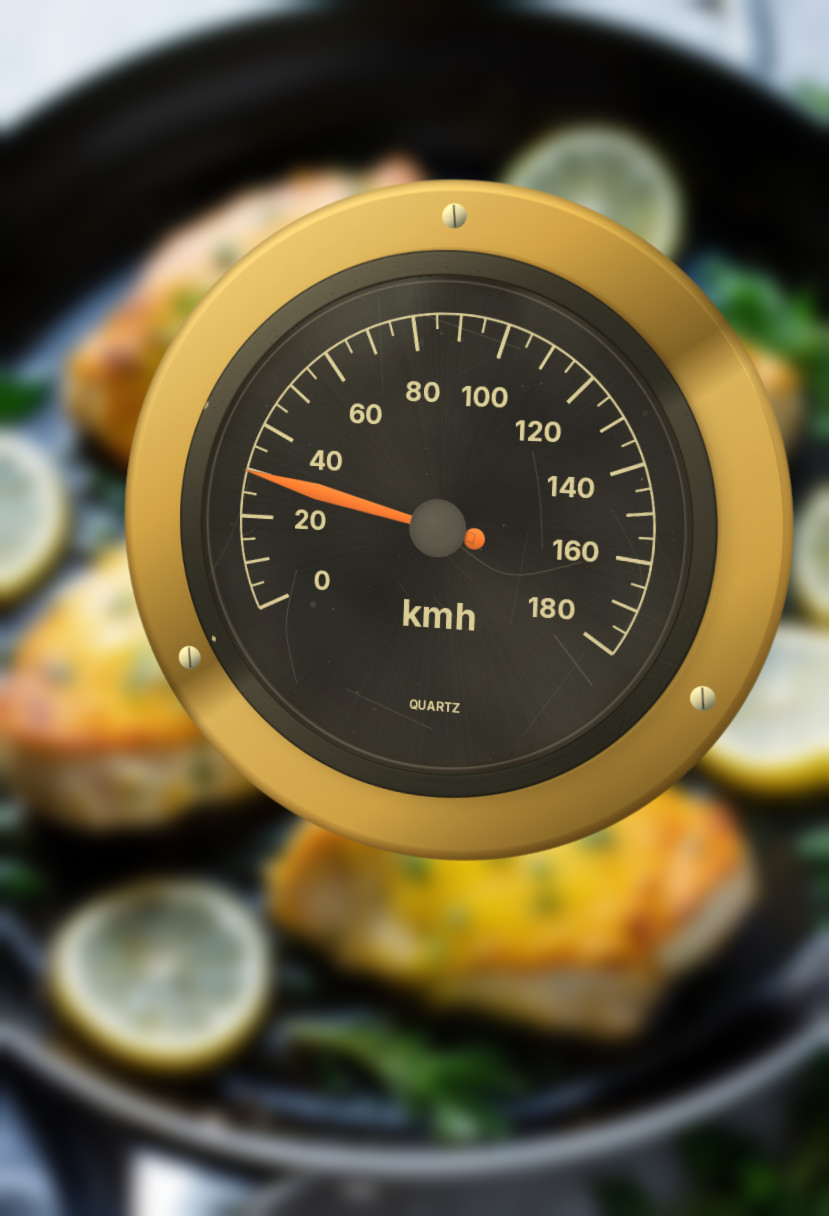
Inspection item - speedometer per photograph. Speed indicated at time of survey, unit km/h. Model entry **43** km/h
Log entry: **30** km/h
